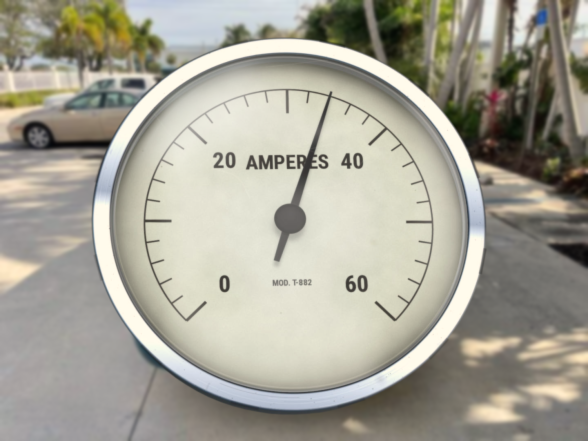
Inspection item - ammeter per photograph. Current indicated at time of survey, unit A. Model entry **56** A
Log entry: **34** A
